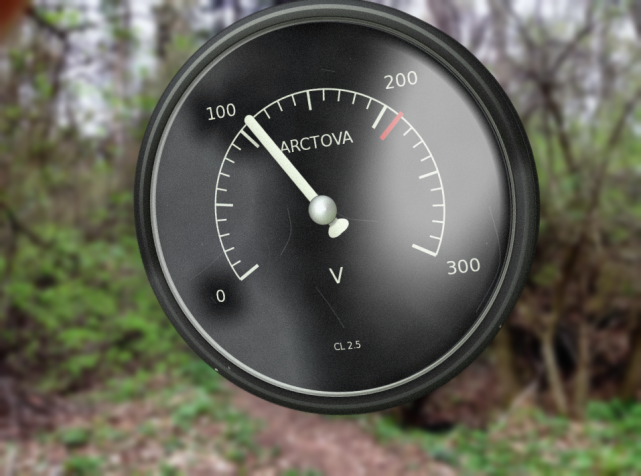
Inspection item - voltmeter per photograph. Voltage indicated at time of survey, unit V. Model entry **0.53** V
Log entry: **110** V
